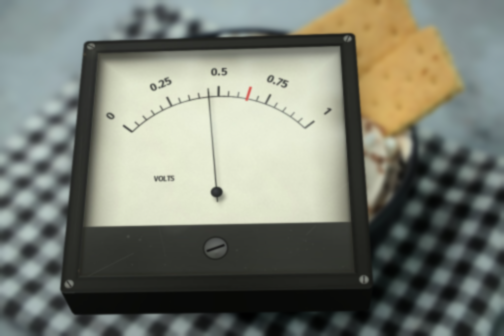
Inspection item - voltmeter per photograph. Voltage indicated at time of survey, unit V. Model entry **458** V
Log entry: **0.45** V
